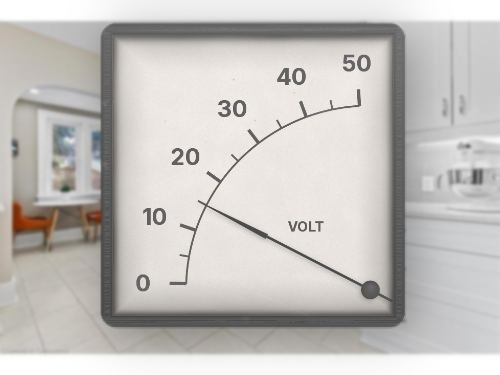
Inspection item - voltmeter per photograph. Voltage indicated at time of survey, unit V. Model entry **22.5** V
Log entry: **15** V
